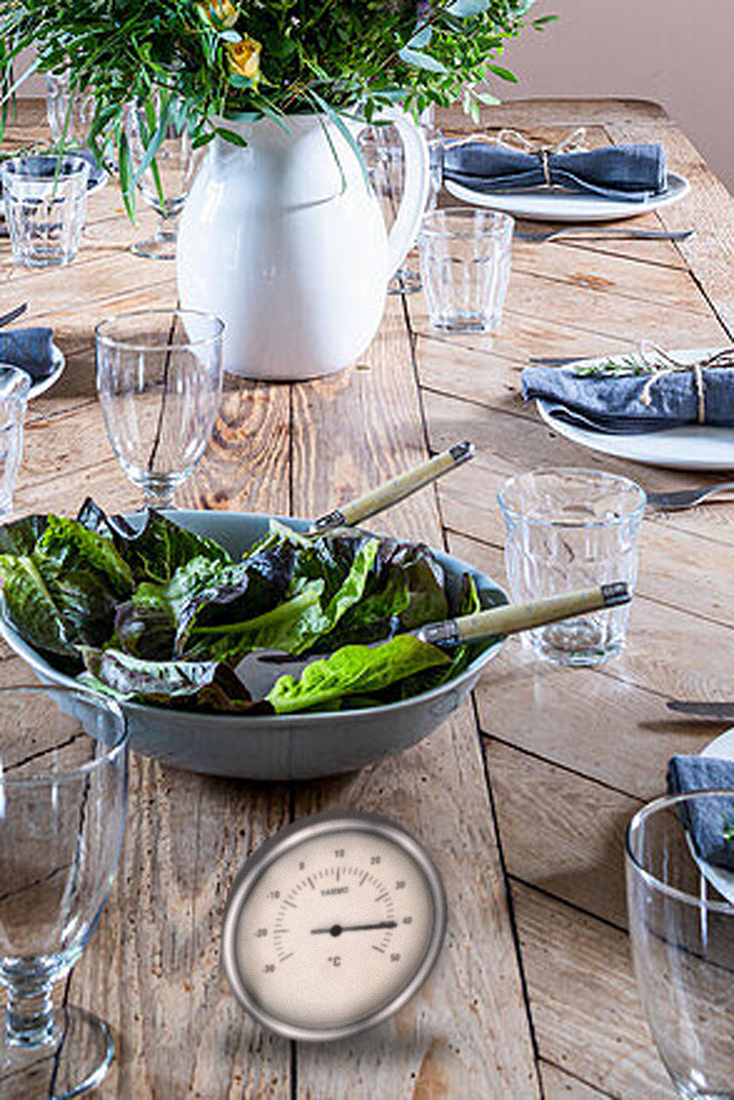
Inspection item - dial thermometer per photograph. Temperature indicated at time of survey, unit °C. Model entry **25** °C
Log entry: **40** °C
